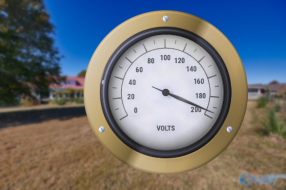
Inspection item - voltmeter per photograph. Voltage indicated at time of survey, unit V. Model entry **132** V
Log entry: **195** V
